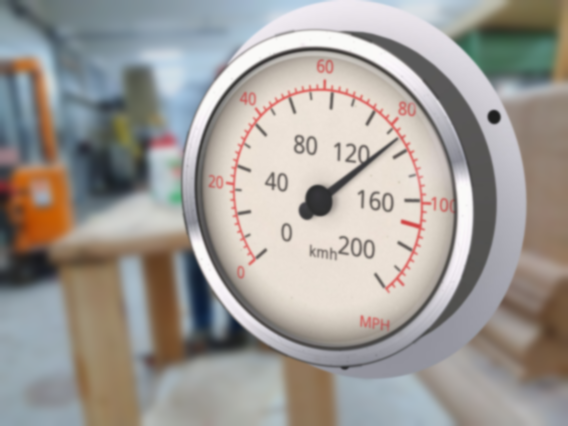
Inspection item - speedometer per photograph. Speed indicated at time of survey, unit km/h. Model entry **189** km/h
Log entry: **135** km/h
